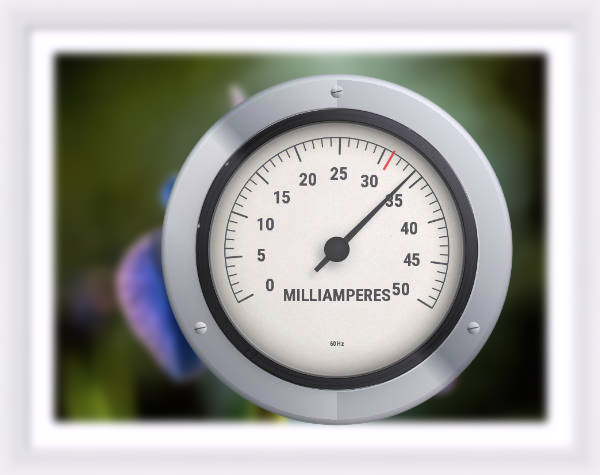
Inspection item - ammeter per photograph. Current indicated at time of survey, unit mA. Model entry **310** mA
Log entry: **34** mA
